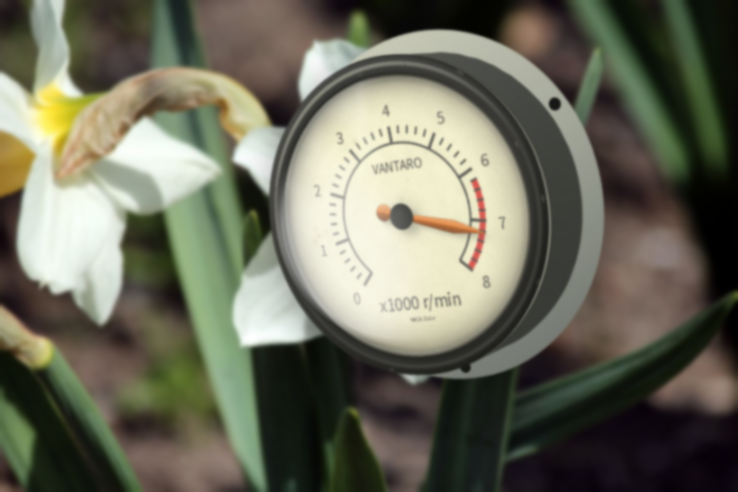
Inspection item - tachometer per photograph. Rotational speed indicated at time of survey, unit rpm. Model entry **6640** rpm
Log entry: **7200** rpm
